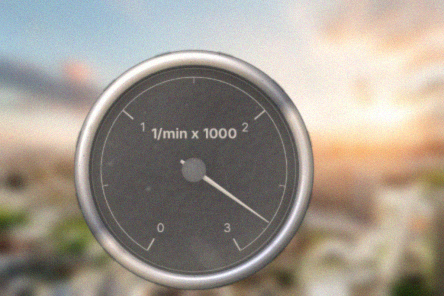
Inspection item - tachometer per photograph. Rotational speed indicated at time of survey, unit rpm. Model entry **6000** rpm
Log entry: **2750** rpm
